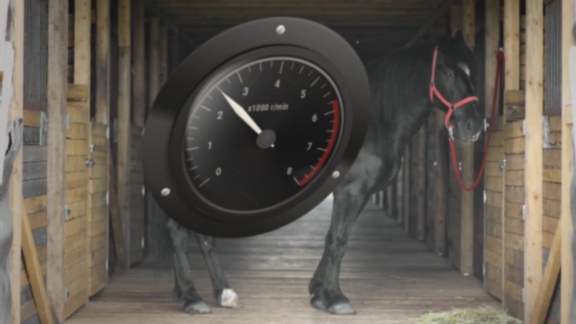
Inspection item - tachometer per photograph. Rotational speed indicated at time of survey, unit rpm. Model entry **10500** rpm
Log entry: **2500** rpm
